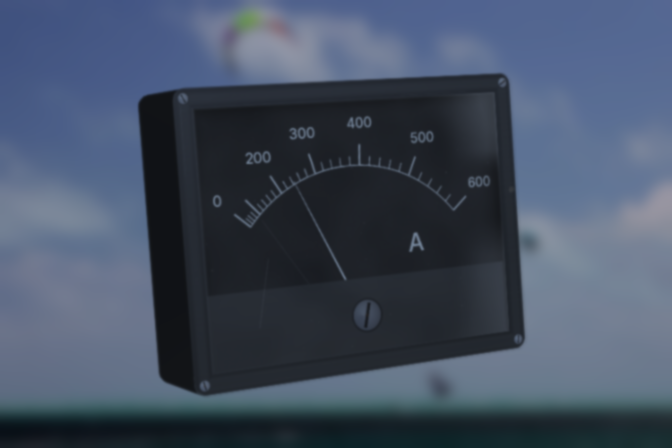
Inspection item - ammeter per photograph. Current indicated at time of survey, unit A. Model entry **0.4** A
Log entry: **240** A
